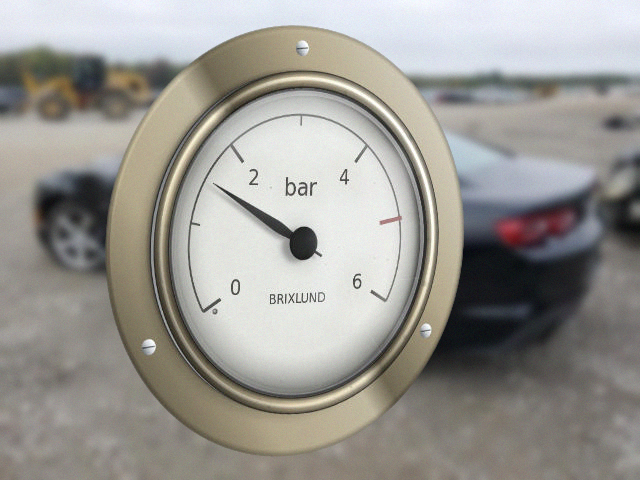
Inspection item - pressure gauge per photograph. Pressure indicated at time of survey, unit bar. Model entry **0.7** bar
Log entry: **1.5** bar
